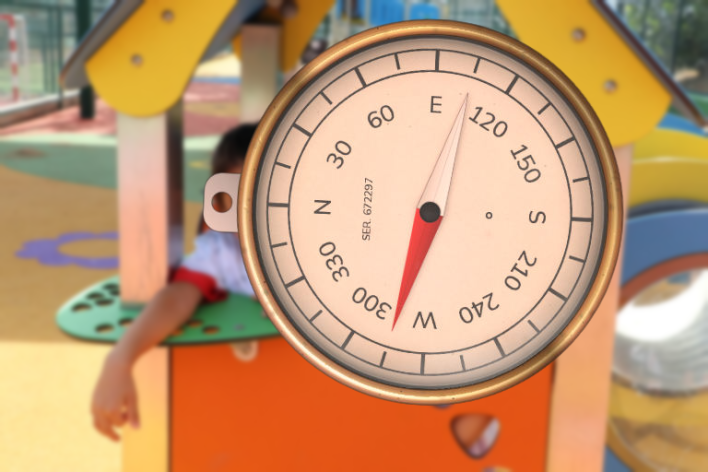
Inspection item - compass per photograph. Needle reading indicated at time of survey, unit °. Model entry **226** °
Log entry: **285** °
